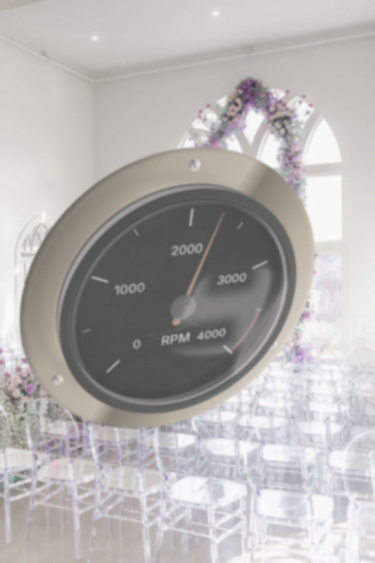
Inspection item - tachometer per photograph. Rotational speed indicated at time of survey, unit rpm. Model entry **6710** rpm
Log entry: **2250** rpm
